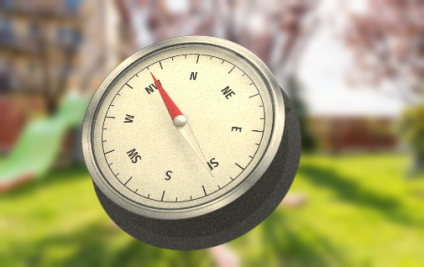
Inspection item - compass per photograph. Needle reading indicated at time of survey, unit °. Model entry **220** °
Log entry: **320** °
